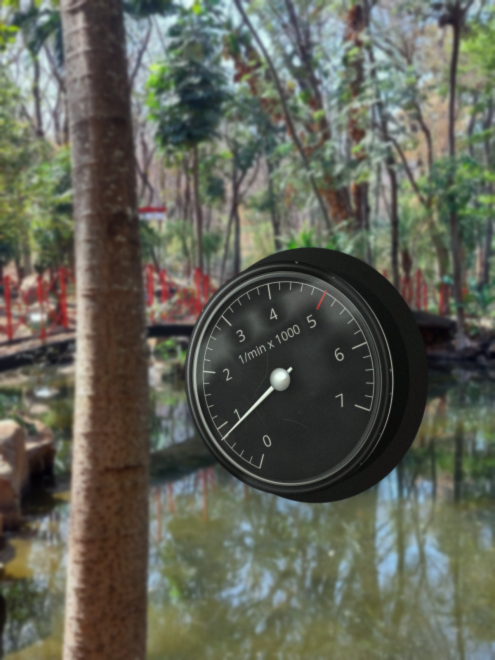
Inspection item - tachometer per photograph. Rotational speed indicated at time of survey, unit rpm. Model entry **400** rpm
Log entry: **800** rpm
